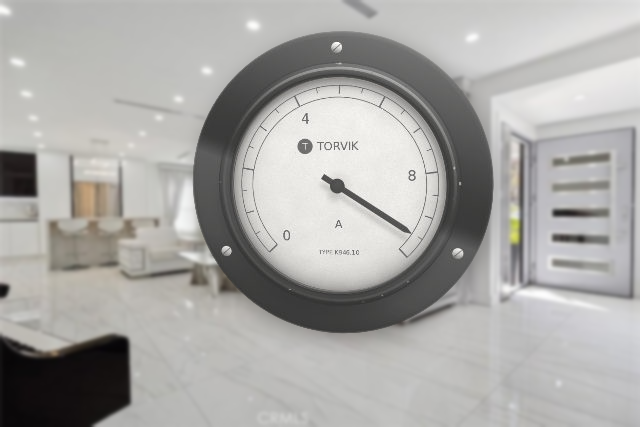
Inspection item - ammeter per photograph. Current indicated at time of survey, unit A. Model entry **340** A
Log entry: **9.5** A
